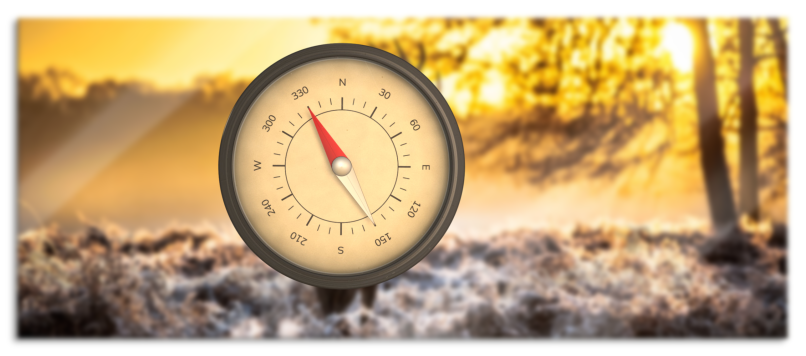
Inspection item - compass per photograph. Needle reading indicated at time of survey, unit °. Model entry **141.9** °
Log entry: **330** °
